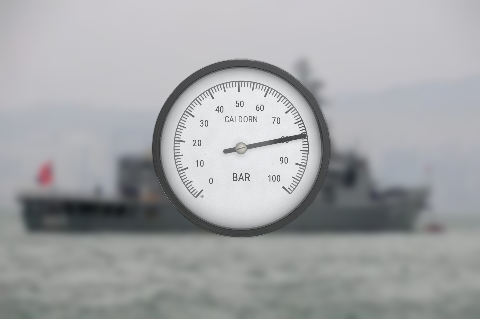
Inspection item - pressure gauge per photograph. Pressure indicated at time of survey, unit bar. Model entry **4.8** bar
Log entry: **80** bar
